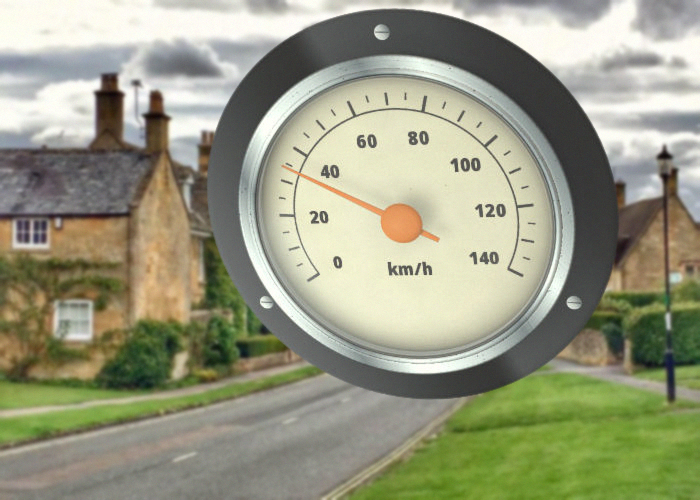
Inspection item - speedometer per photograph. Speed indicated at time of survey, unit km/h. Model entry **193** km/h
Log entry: **35** km/h
